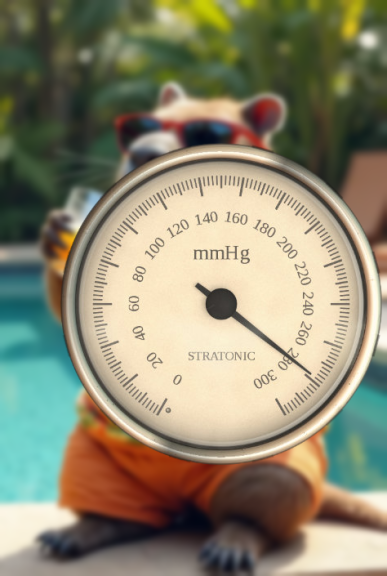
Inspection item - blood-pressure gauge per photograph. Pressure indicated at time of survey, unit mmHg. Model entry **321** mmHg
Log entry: **278** mmHg
